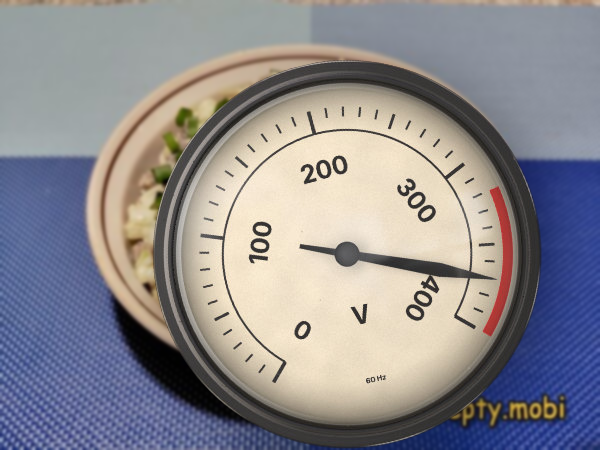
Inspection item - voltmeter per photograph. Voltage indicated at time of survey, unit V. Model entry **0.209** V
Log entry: **370** V
